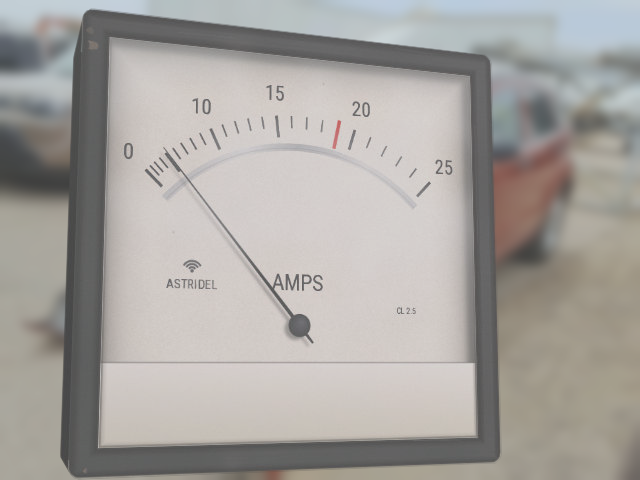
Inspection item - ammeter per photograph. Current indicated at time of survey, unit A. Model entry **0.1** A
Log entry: **5** A
